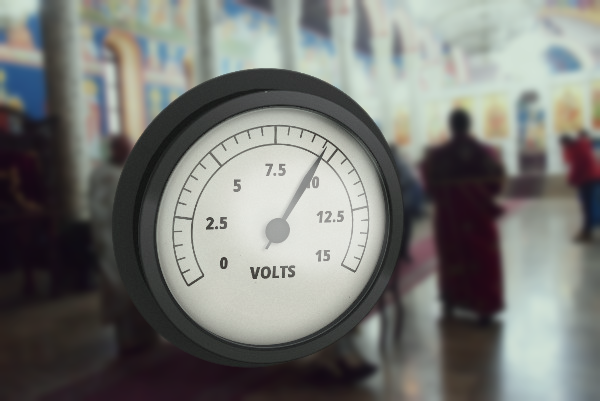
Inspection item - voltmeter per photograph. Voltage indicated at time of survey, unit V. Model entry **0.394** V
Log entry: **9.5** V
